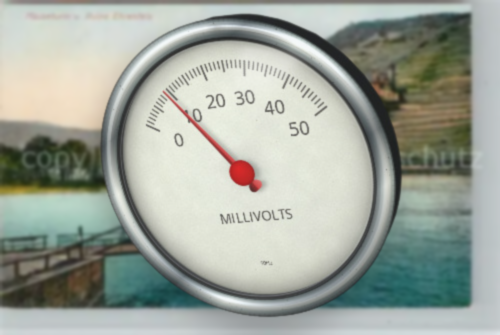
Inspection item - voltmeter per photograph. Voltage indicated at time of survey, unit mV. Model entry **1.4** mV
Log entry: **10** mV
